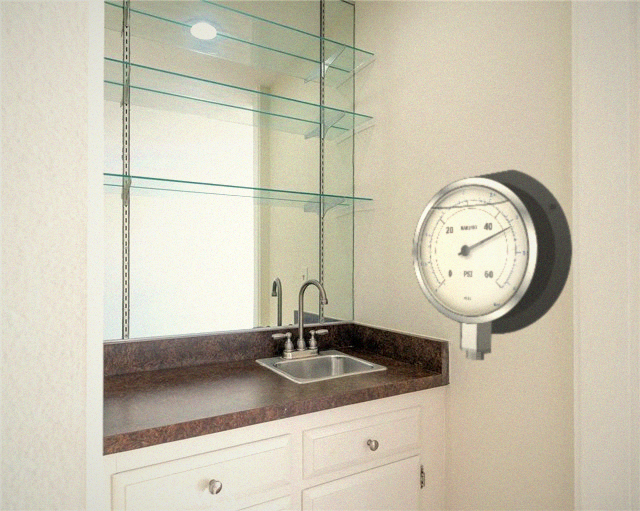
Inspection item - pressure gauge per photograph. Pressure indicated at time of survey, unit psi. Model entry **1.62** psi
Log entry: **45** psi
